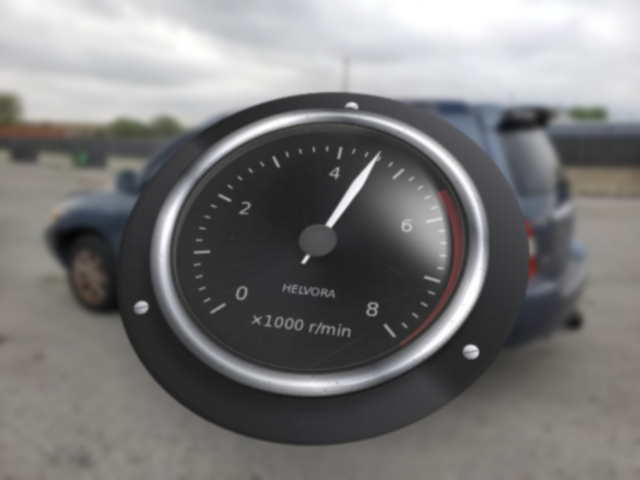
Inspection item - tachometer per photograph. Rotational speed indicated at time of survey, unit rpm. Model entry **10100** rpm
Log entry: **4600** rpm
